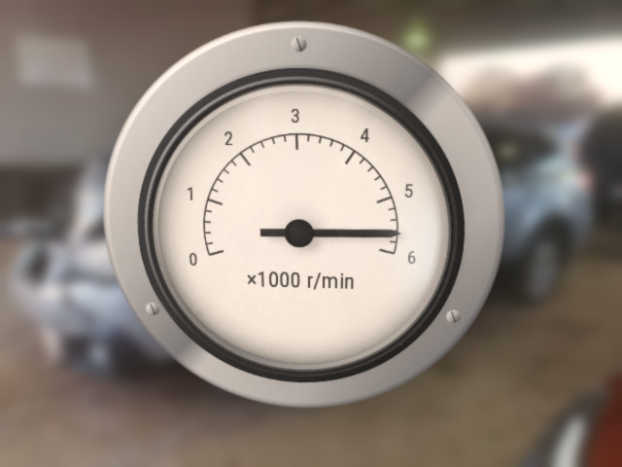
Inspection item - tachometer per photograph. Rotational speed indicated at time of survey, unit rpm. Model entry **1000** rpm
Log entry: **5600** rpm
